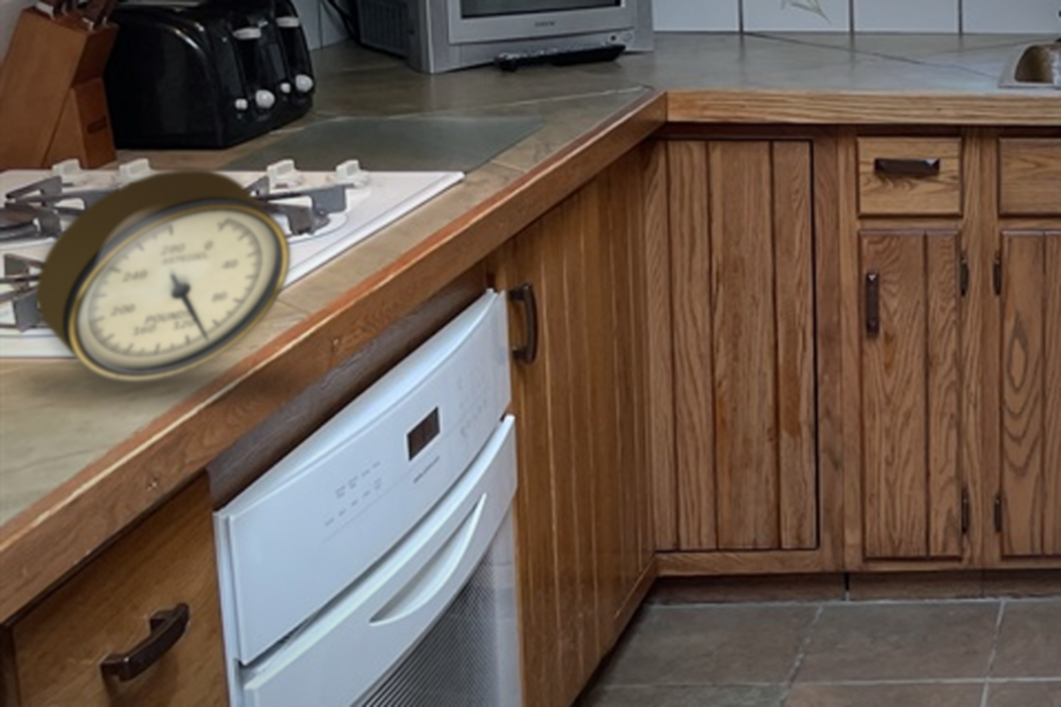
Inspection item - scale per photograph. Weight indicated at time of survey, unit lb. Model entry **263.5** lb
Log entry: **110** lb
